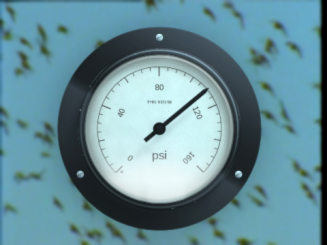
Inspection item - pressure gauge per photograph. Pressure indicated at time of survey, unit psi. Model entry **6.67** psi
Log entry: **110** psi
